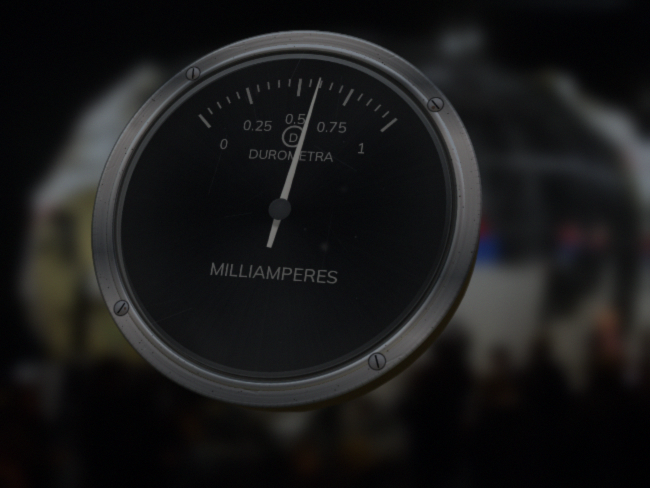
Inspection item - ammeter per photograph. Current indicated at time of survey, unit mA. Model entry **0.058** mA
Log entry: **0.6** mA
